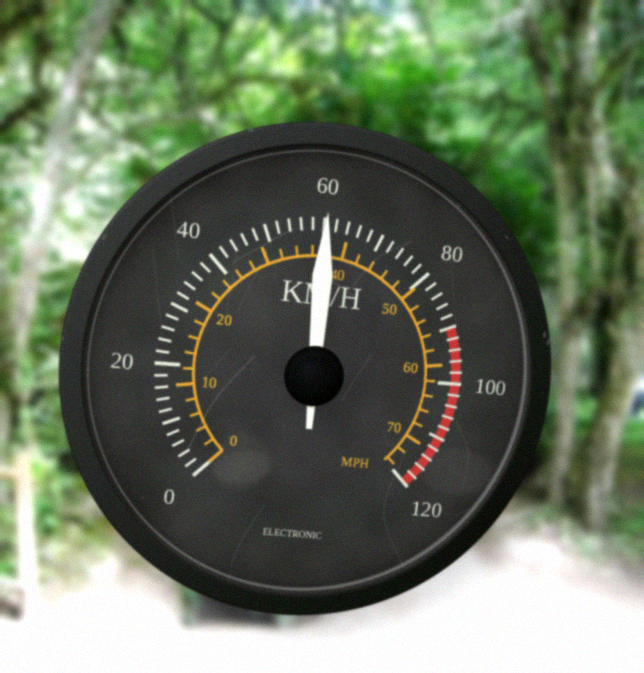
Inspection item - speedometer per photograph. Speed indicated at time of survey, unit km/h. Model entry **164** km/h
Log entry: **60** km/h
